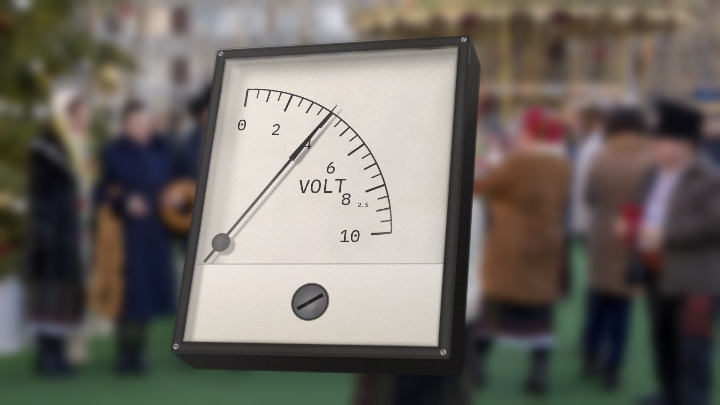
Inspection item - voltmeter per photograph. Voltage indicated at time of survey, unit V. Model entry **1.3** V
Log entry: **4** V
